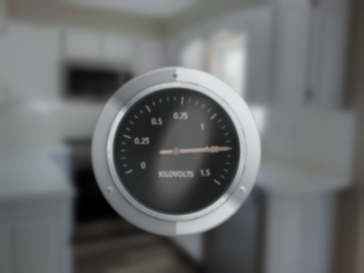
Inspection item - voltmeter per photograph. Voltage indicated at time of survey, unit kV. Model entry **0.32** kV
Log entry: **1.25** kV
